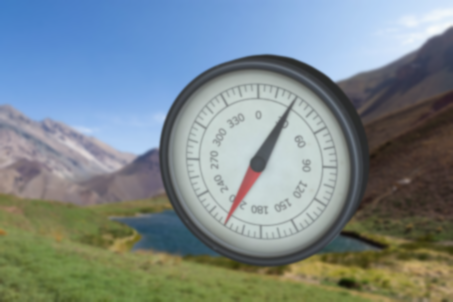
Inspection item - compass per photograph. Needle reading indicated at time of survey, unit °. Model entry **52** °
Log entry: **210** °
